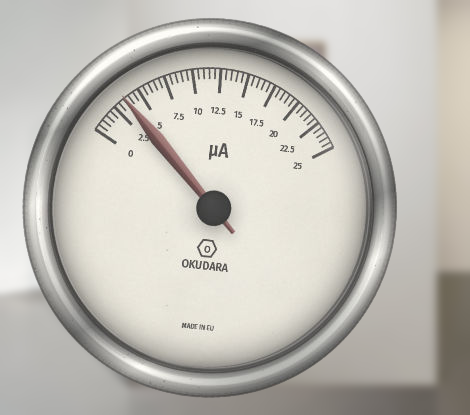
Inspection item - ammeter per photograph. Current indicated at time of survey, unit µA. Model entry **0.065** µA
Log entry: **3.5** µA
